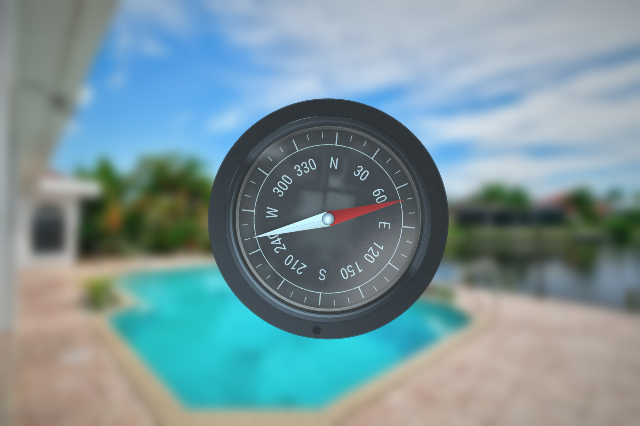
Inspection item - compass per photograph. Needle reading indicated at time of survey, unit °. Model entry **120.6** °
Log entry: **70** °
